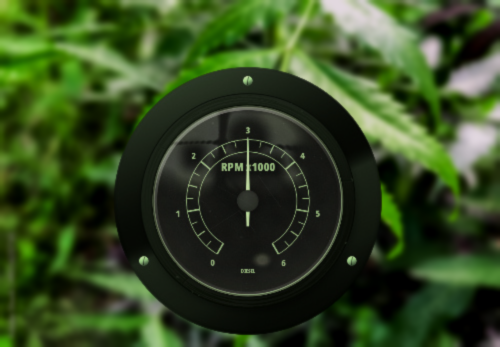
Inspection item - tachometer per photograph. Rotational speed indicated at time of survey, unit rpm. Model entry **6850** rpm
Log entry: **3000** rpm
